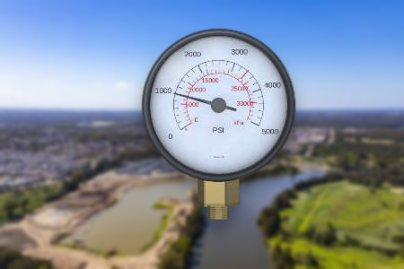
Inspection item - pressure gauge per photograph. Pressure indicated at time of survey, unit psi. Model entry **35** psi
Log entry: **1000** psi
